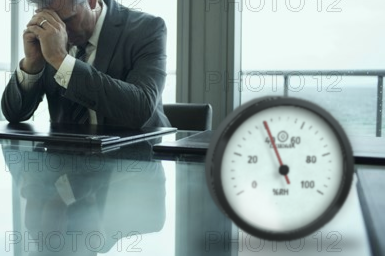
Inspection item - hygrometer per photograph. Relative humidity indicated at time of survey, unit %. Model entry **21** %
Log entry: **40** %
